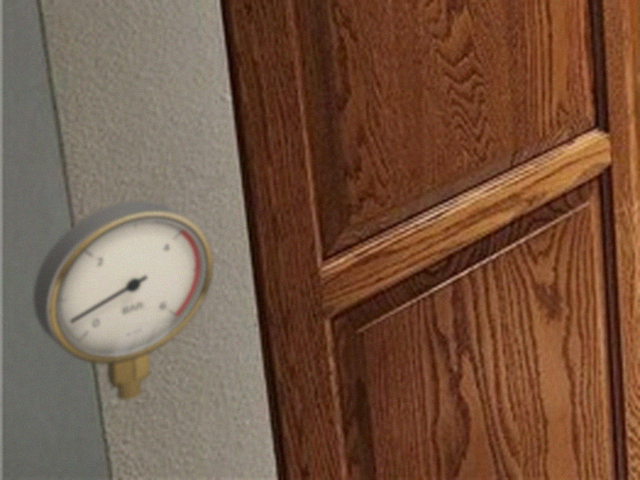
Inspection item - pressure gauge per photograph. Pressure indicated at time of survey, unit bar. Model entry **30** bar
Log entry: **0.5** bar
